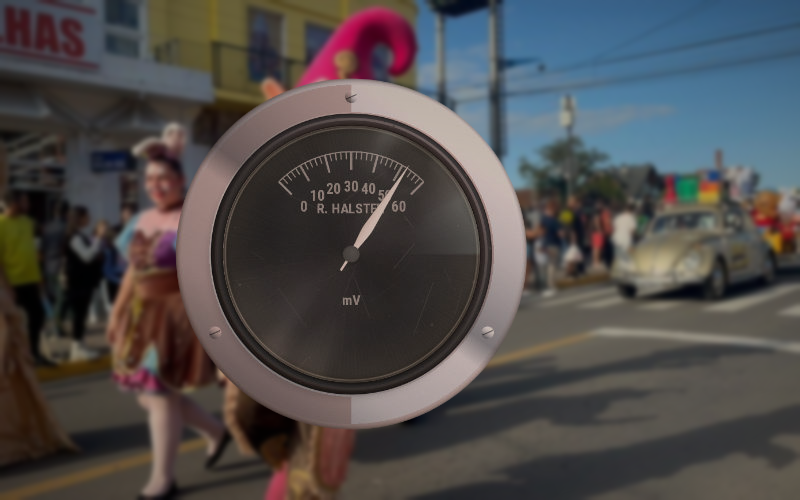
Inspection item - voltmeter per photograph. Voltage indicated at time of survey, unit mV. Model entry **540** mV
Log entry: **52** mV
